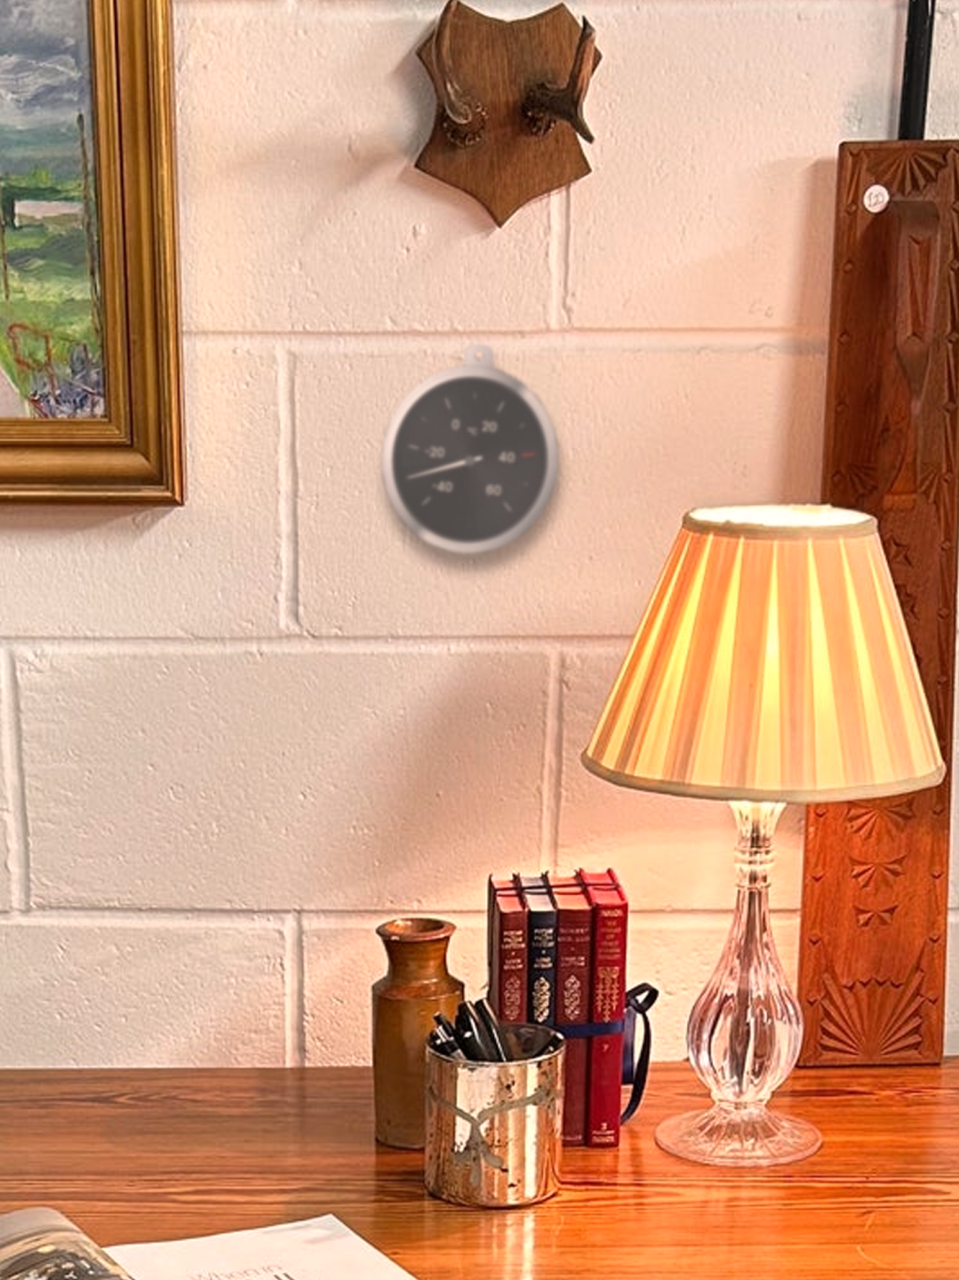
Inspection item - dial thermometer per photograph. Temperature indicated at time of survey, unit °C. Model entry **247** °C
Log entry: **-30** °C
